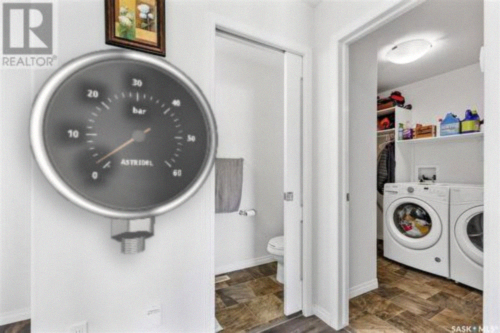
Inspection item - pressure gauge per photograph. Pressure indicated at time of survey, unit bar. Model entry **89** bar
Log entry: **2** bar
